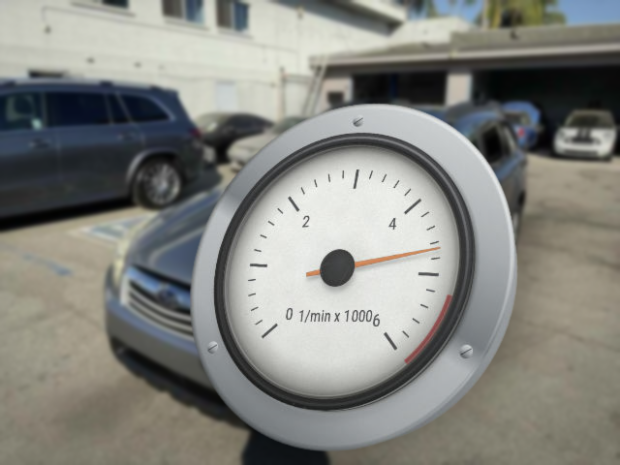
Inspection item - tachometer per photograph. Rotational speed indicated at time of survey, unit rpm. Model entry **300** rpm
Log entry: **4700** rpm
